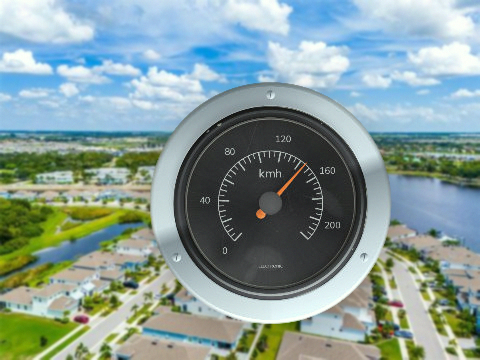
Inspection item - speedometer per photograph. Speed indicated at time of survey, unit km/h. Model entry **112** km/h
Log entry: **145** km/h
